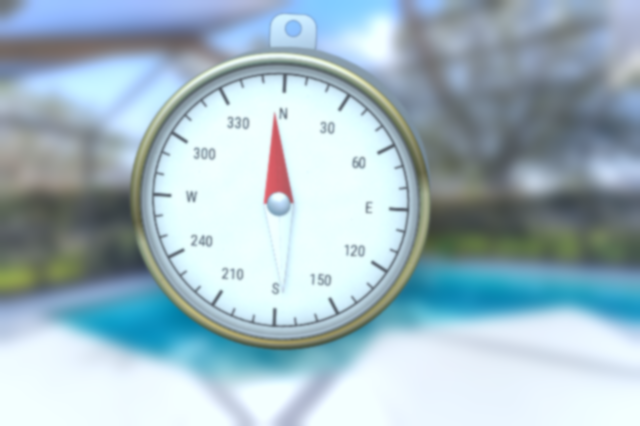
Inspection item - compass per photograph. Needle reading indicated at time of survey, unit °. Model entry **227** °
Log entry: **355** °
